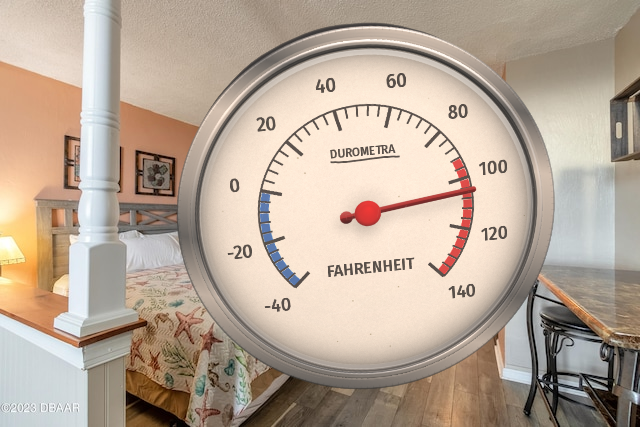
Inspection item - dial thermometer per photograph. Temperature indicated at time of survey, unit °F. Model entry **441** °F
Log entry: **104** °F
